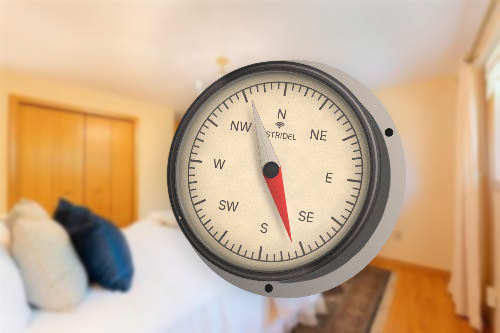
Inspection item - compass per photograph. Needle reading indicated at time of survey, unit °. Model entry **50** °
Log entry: **155** °
